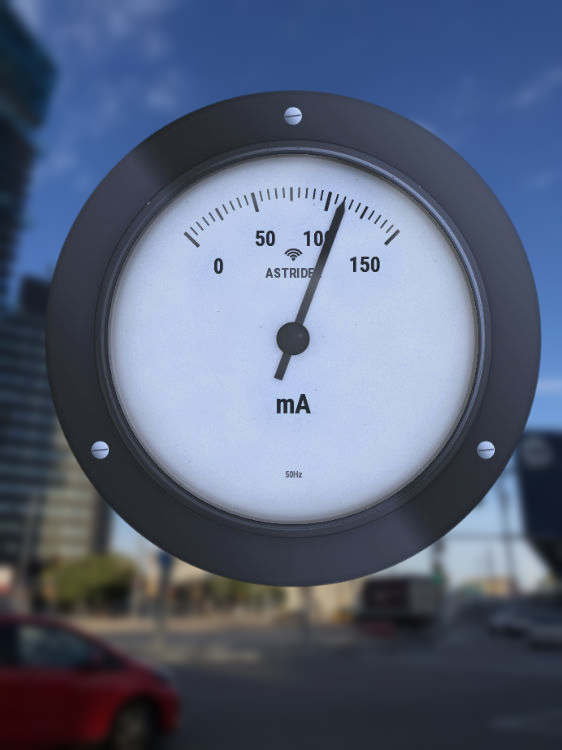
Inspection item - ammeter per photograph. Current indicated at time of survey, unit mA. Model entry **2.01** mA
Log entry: **110** mA
